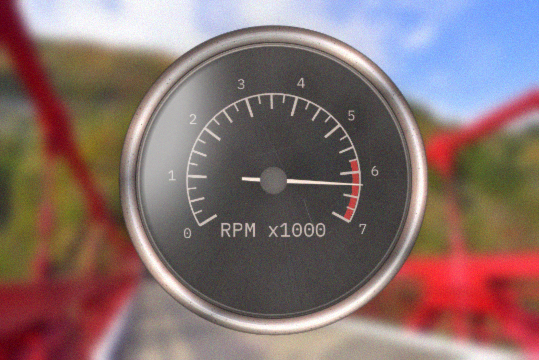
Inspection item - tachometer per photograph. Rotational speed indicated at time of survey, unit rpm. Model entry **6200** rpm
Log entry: **6250** rpm
